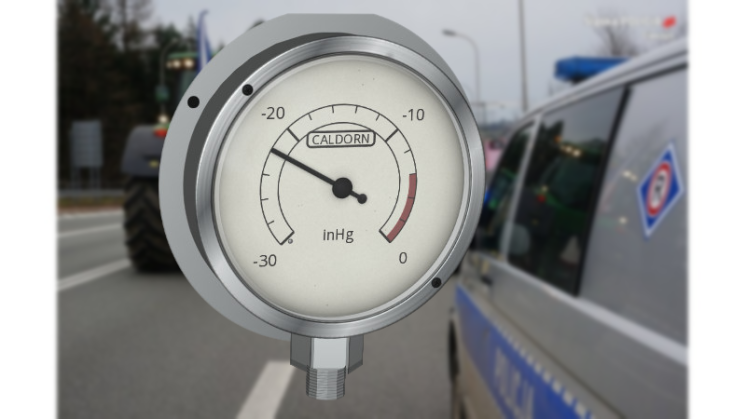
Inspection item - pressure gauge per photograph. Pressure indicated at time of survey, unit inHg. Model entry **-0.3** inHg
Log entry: **-22** inHg
